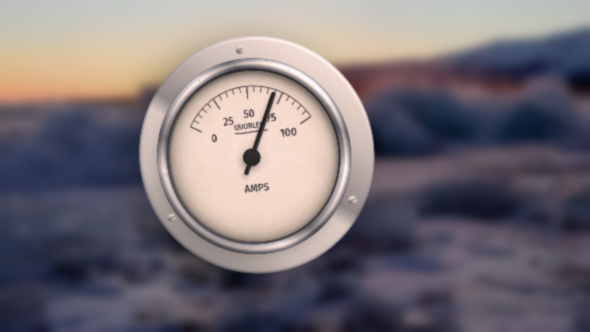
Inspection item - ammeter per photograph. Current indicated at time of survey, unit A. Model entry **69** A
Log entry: **70** A
